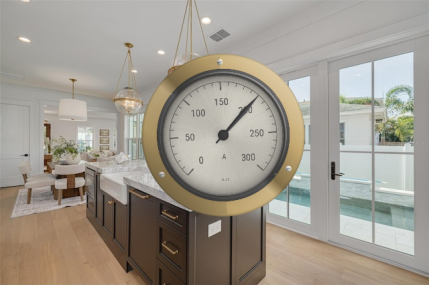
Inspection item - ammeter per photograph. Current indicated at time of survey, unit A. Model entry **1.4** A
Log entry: **200** A
